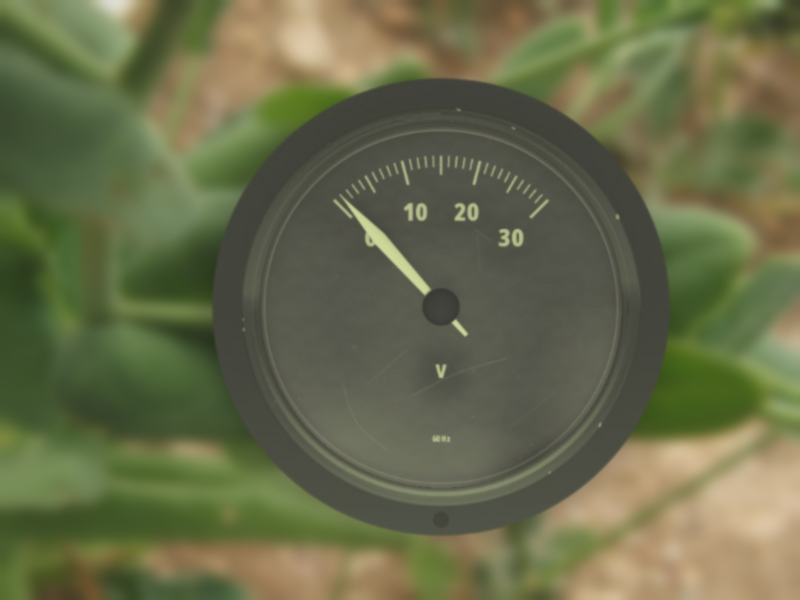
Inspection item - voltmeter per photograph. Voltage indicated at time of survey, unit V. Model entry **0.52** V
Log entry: **1** V
